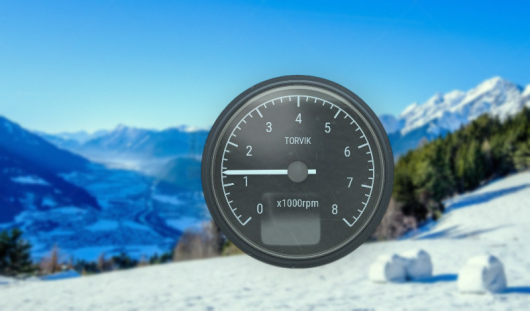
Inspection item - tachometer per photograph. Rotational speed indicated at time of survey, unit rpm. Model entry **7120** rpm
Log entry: **1300** rpm
